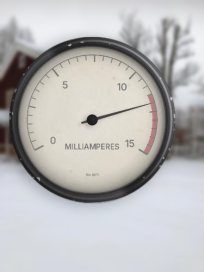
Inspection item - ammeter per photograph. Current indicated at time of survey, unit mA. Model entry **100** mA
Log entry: **12** mA
